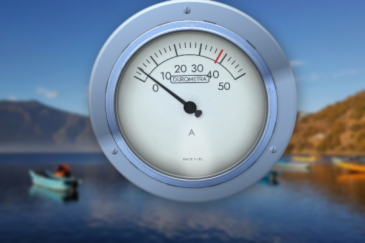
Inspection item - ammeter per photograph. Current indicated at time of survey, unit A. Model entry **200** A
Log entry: **4** A
